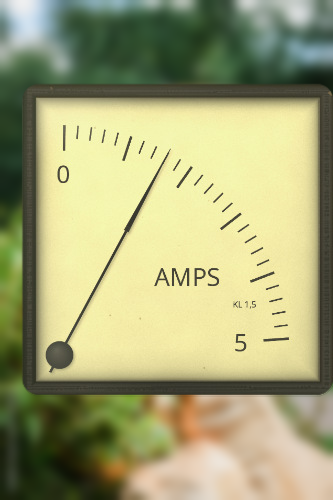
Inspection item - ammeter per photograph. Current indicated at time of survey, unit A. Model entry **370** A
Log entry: **1.6** A
